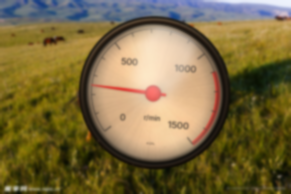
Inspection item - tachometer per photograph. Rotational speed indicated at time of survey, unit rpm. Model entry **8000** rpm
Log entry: **250** rpm
